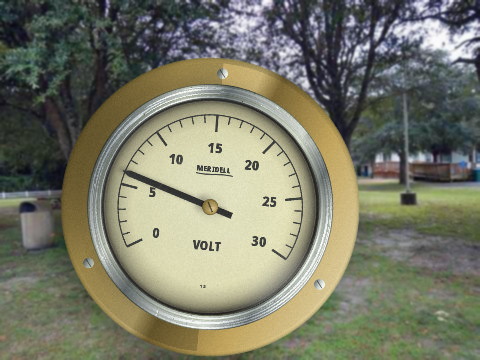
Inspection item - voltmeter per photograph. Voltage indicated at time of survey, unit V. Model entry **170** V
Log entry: **6** V
